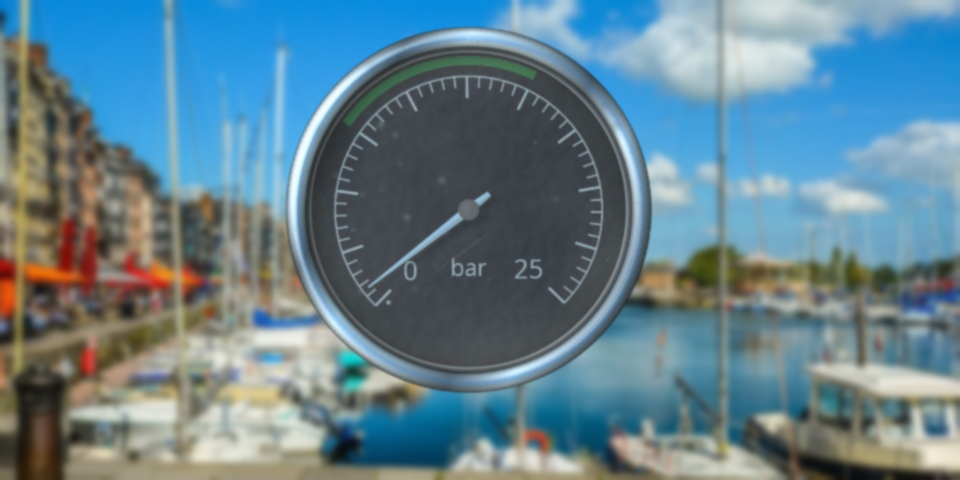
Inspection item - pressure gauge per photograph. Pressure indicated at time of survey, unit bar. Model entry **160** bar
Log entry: **0.75** bar
